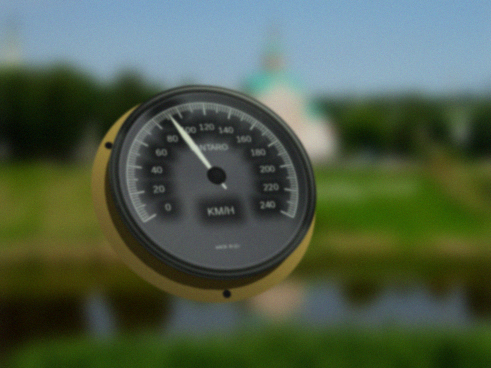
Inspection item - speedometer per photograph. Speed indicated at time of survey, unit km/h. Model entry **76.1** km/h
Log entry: **90** km/h
